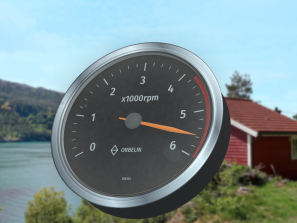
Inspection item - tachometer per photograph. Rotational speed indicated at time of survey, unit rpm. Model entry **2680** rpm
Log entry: **5600** rpm
